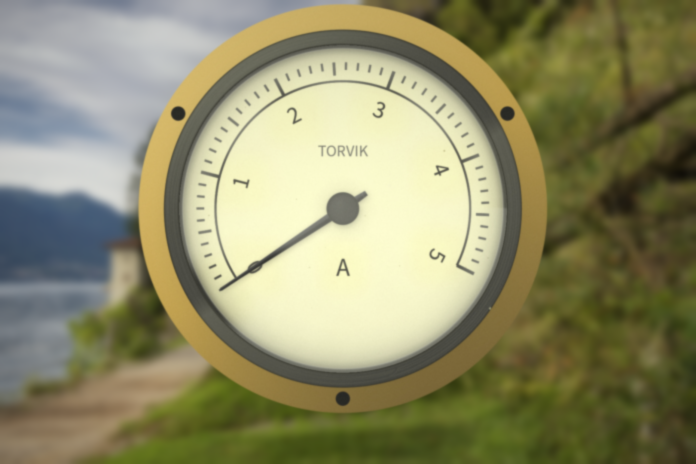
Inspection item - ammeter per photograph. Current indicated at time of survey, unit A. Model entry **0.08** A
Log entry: **0** A
